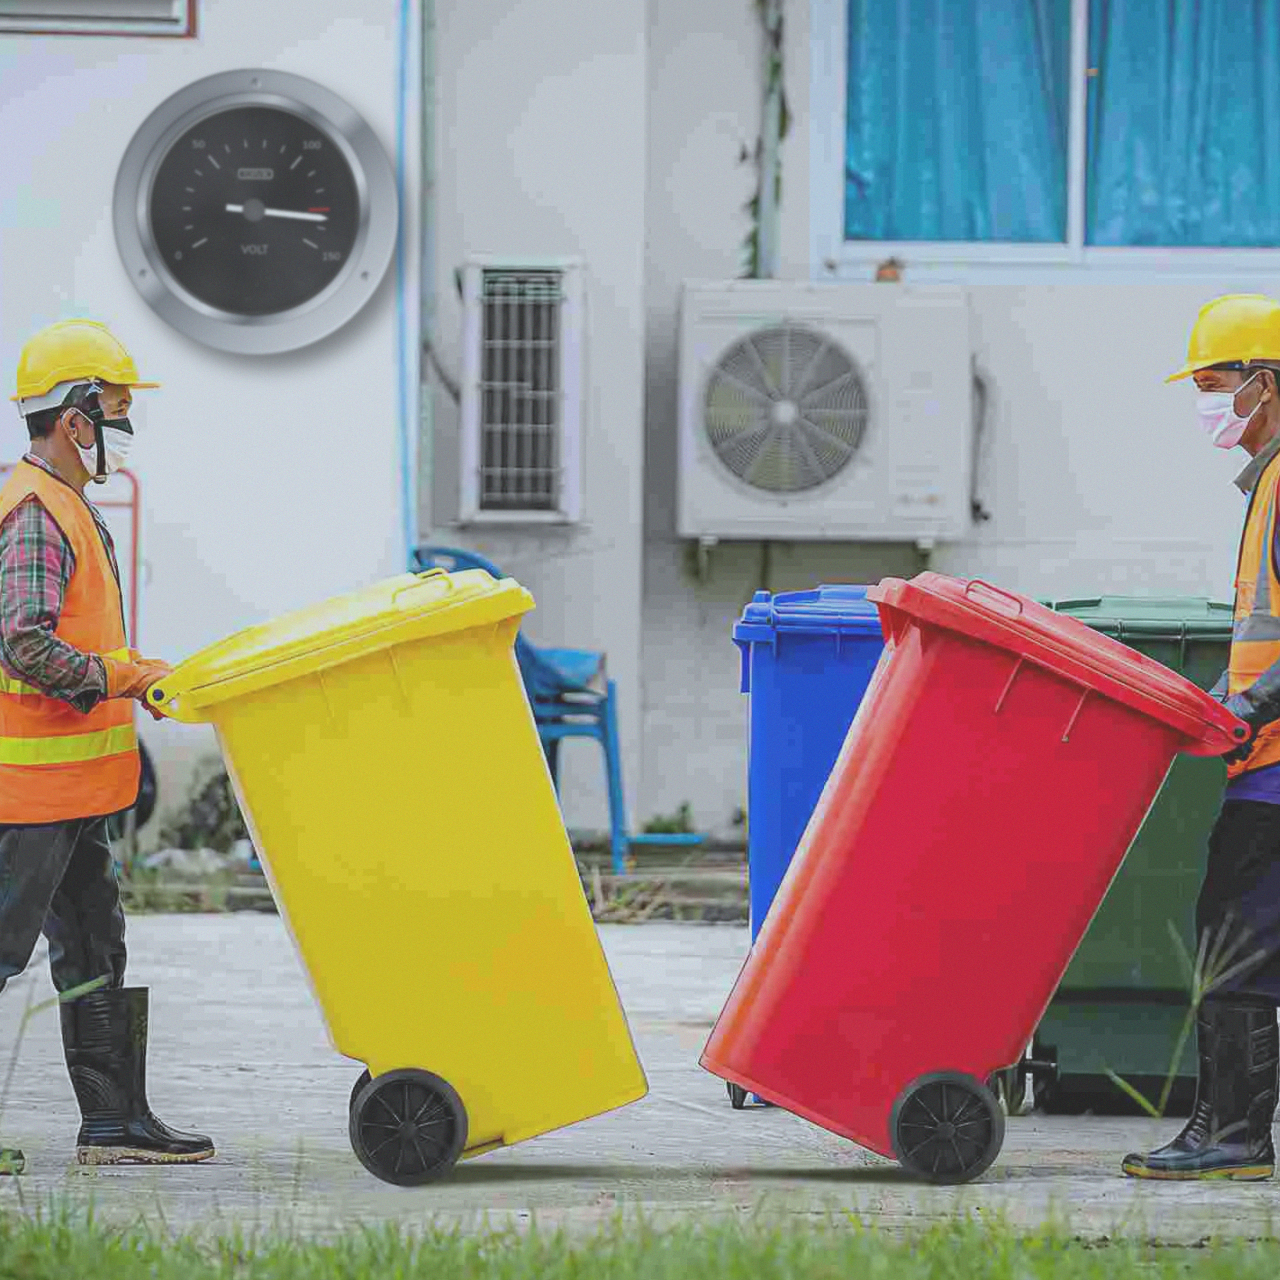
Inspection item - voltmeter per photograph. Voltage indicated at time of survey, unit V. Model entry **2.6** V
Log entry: **135** V
